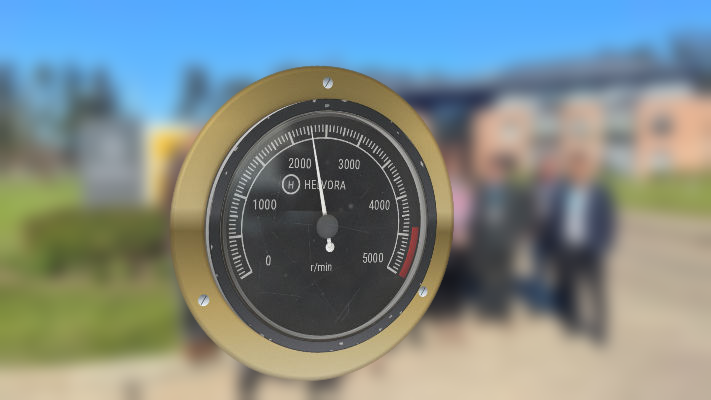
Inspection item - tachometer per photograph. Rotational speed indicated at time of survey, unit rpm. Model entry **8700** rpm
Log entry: **2250** rpm
